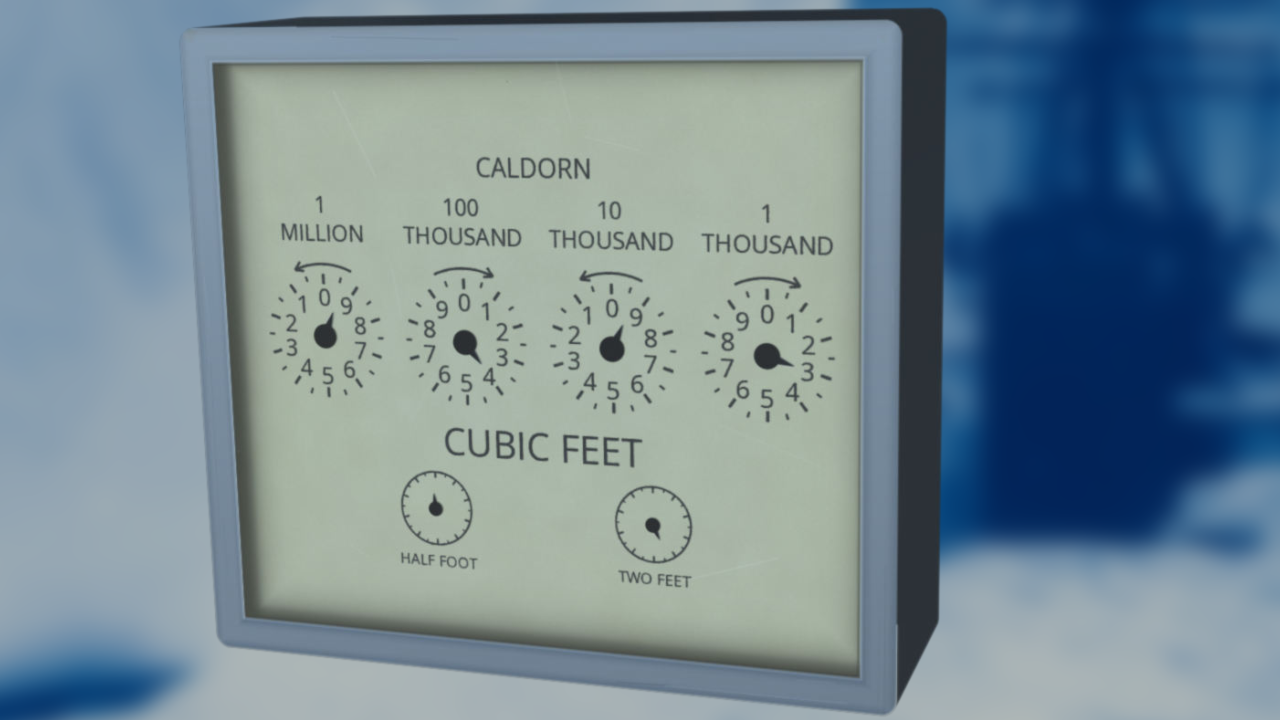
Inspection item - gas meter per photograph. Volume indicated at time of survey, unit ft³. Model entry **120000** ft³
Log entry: **939300** ft³
